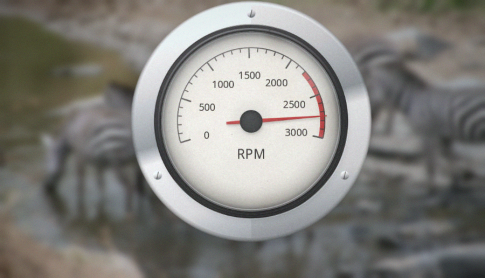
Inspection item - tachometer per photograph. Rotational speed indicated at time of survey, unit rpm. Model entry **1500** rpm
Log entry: **2750** rpm
